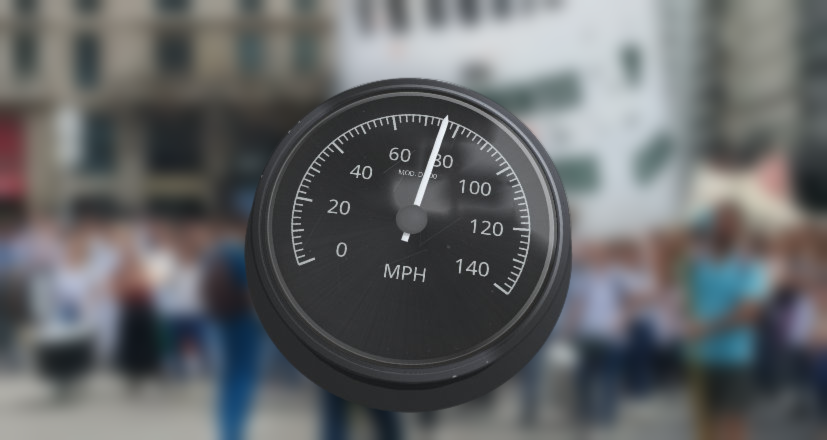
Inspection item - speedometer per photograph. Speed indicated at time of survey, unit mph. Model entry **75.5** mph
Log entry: **76** mph
